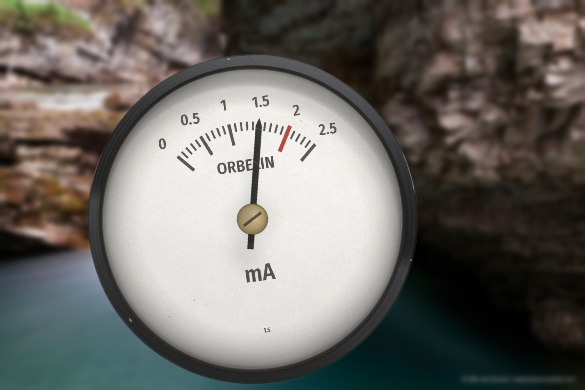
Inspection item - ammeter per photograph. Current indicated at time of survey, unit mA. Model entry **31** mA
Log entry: **1.5** mA
